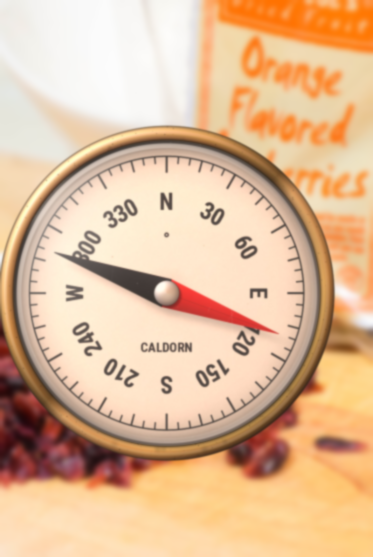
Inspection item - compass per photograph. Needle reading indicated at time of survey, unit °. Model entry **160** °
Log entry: **110** °
